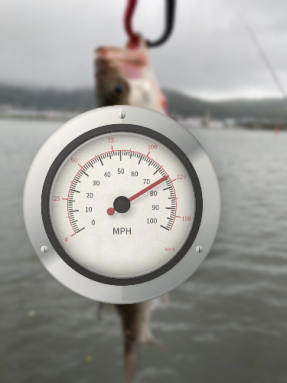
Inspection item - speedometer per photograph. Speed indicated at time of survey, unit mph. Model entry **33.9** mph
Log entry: **75** mph
